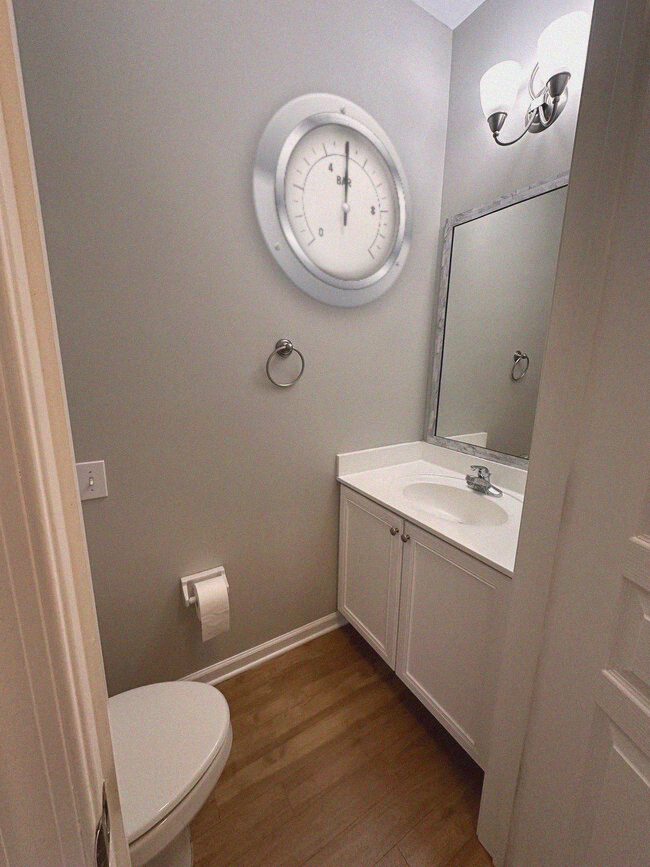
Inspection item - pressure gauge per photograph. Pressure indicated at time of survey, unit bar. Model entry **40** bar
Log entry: **5** bar
